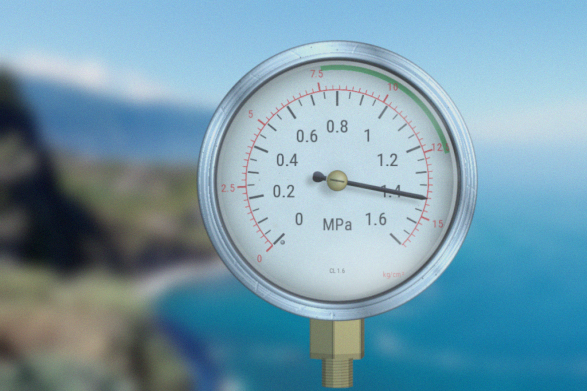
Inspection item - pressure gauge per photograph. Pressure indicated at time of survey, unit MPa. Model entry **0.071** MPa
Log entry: **1.4** MPa
